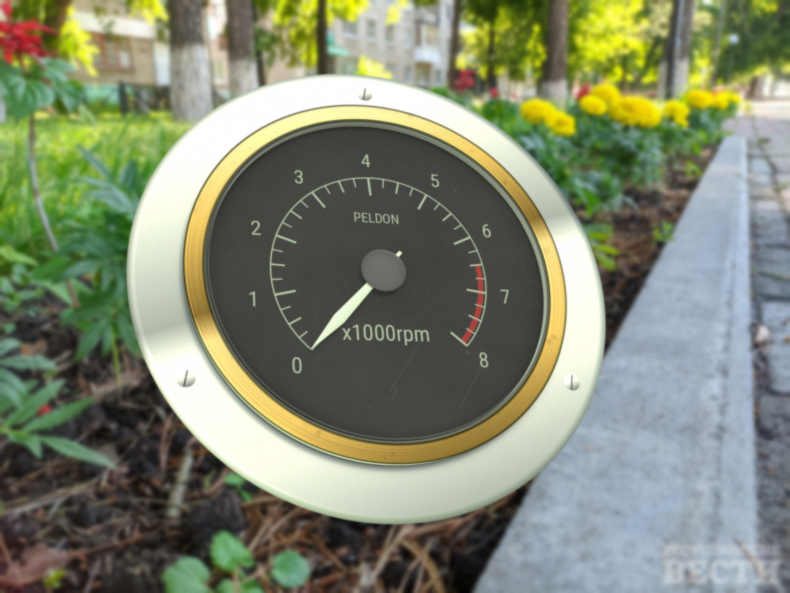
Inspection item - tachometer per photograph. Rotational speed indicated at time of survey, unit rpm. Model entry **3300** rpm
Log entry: **0** rpm
